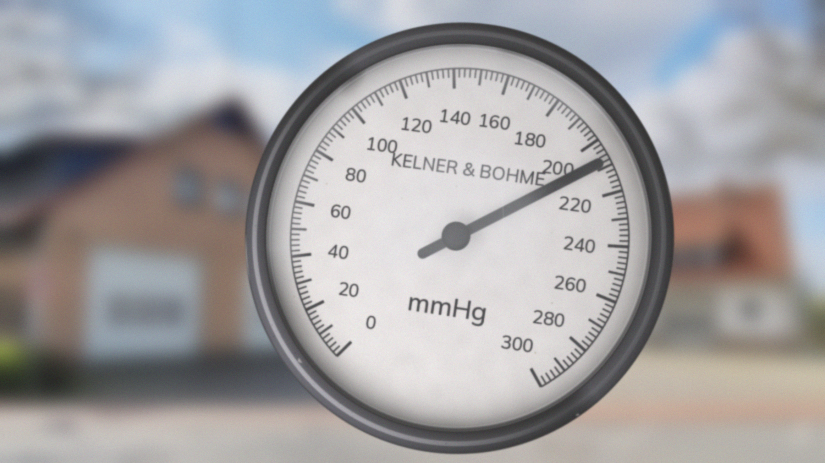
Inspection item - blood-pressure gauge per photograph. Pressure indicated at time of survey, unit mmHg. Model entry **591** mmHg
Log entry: **208** mmHg
